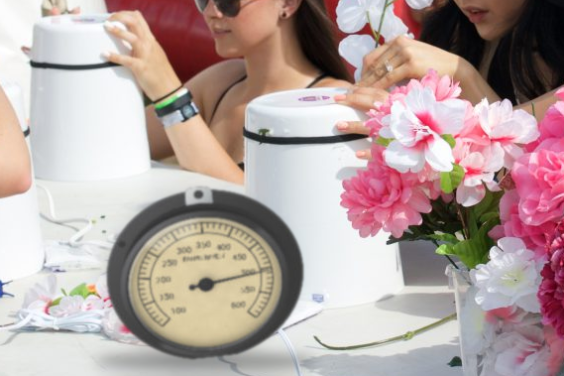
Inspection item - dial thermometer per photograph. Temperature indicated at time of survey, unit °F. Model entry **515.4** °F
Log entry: **500** °F
